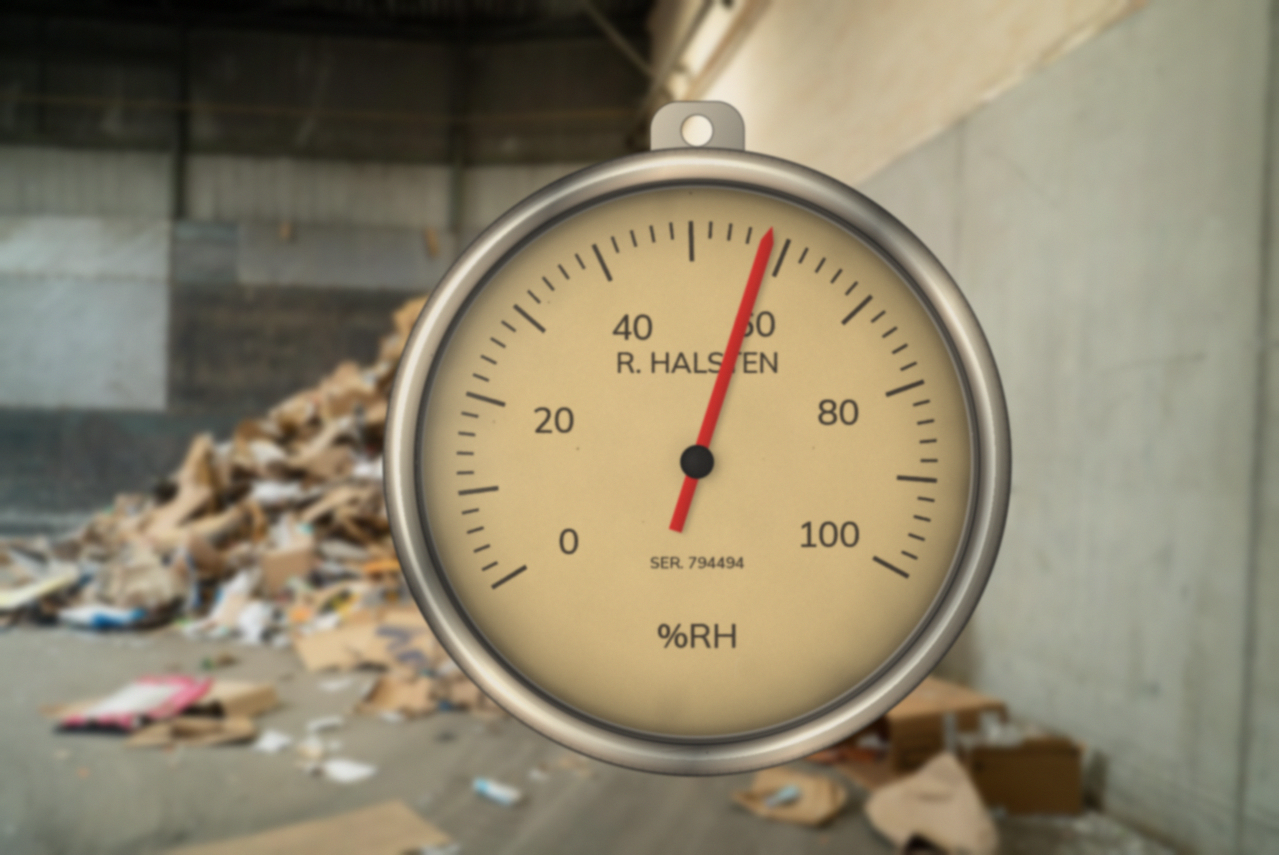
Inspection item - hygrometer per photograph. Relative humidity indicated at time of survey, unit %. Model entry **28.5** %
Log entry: **58** %
